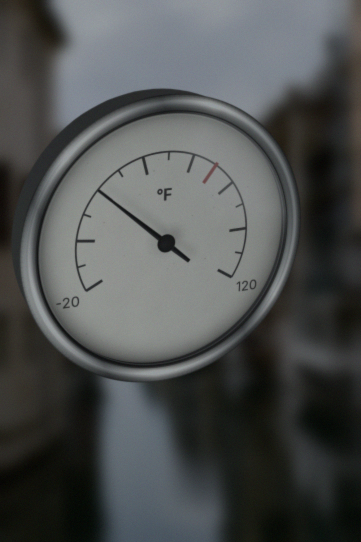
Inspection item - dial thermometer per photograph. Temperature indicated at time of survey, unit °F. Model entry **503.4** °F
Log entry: **20** °F
